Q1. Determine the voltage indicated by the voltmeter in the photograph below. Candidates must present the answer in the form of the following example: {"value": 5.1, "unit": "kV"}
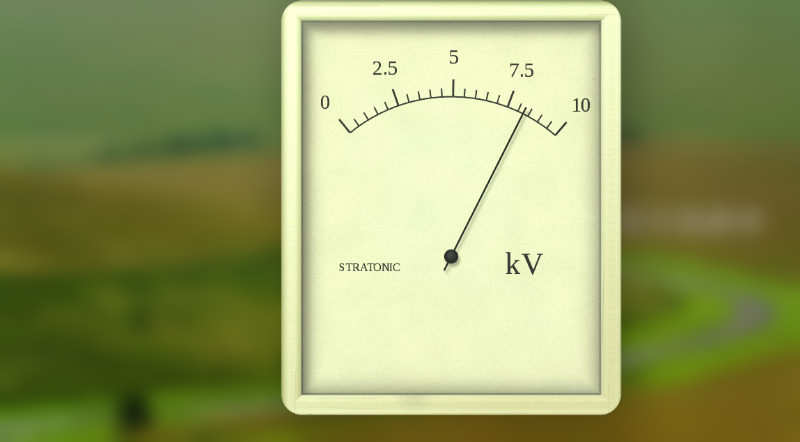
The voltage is {"value": 8.25, "unit": "kV"}
